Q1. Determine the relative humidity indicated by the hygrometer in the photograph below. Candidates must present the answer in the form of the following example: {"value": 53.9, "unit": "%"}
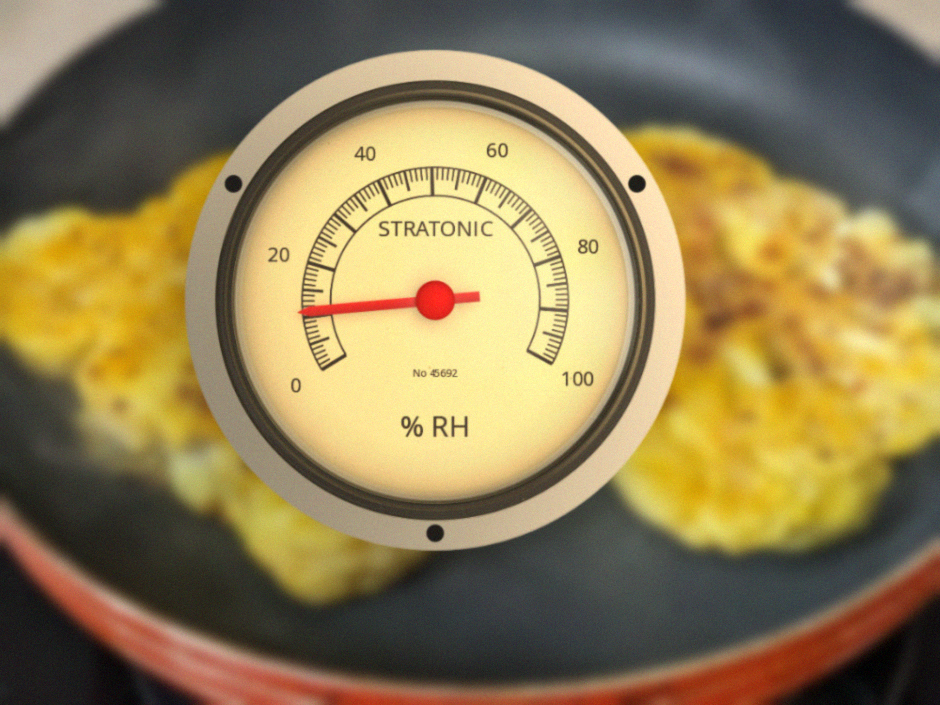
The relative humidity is {"value": 11, "unit": "%"}
